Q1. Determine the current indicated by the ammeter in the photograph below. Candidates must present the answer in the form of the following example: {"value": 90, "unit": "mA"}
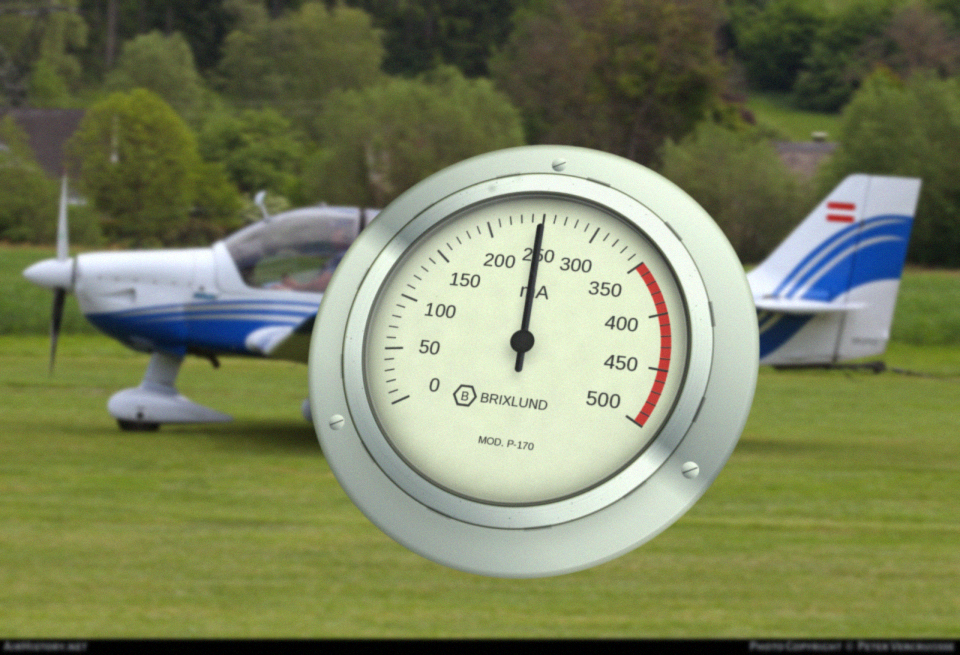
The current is {"value": 250, "unit": "mA"}
